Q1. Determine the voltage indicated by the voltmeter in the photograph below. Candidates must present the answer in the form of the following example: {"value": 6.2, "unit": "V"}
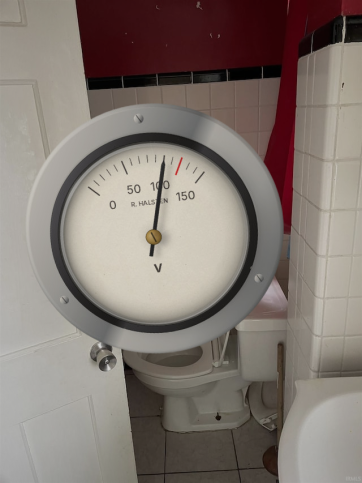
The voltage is {"value": 100, "unit": "V"}
